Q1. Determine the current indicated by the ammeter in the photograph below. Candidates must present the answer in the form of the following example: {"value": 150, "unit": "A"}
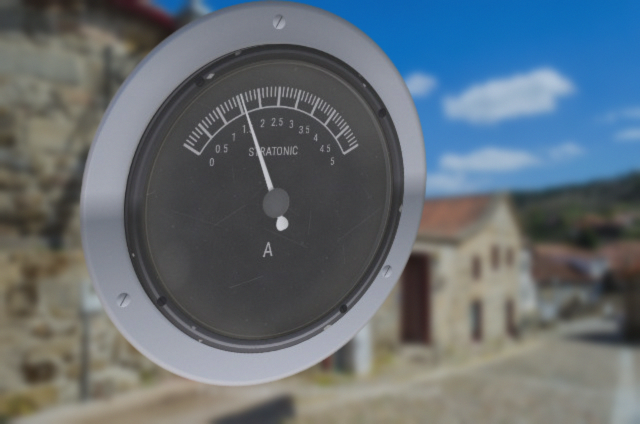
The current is {"value": 1.5, "unit": "A"}
